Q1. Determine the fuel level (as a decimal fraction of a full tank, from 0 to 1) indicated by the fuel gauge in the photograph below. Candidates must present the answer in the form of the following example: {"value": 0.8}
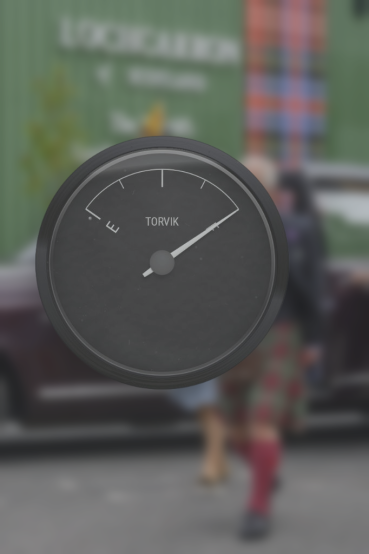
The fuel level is {"value": 1}
